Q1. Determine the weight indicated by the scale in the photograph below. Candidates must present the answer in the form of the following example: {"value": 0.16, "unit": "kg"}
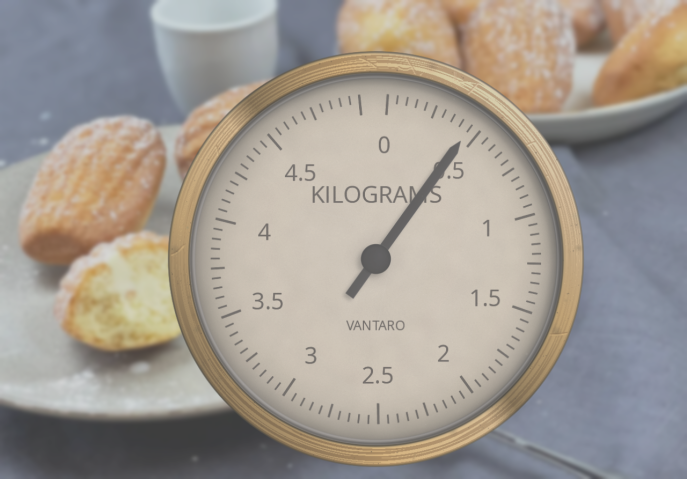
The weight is {"value": 0.45, "unit": "kg"}
